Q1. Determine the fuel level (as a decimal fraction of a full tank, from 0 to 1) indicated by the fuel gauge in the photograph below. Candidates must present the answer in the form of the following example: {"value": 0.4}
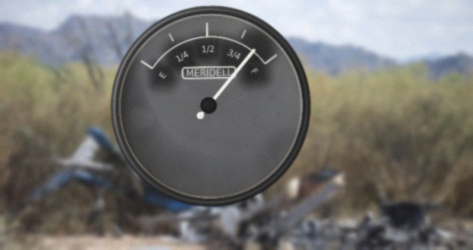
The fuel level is {"value": 0.875}
